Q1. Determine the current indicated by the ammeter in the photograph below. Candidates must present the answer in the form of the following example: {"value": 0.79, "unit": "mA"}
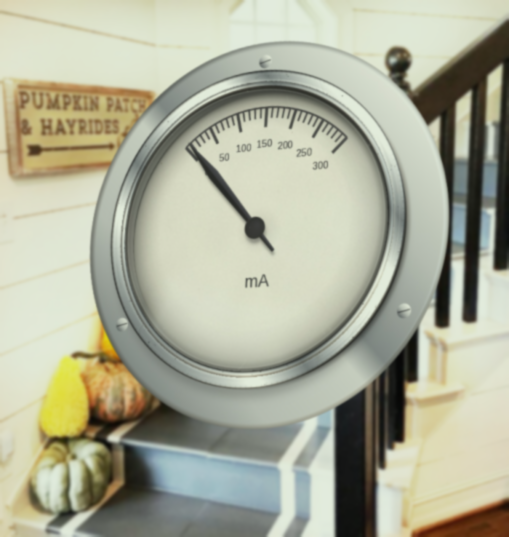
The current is {"value": 10, "unit": "mA"}
